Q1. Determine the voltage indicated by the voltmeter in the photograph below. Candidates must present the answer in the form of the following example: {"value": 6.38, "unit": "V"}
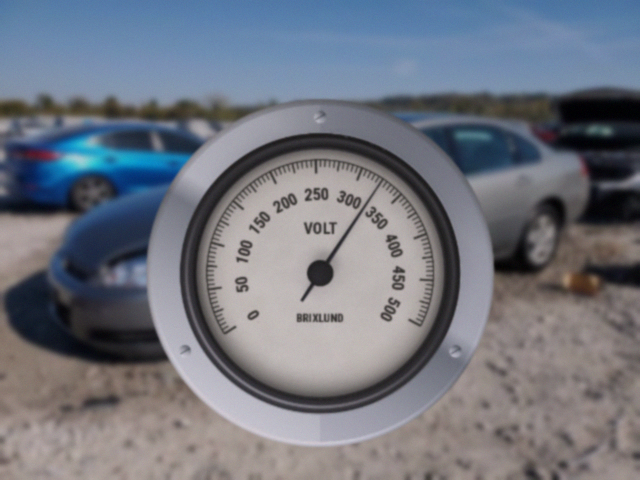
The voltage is {"value": 325, "unit": "V"}
